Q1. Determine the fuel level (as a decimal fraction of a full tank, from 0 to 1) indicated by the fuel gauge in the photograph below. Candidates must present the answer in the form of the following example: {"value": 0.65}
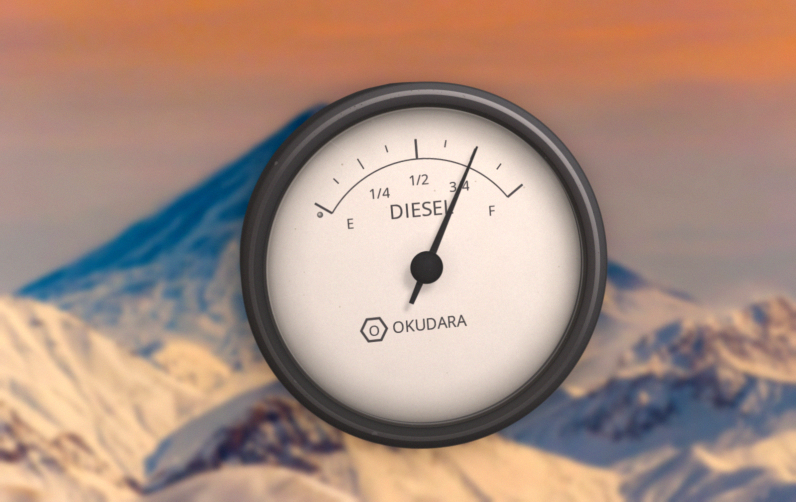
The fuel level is {"value": 0.75}
